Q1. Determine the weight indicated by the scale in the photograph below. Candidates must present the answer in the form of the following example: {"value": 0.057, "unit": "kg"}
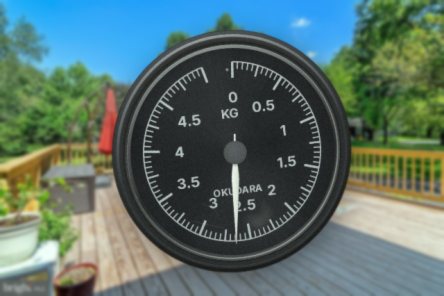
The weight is {"value": 2.65, "unit": "kg"}
